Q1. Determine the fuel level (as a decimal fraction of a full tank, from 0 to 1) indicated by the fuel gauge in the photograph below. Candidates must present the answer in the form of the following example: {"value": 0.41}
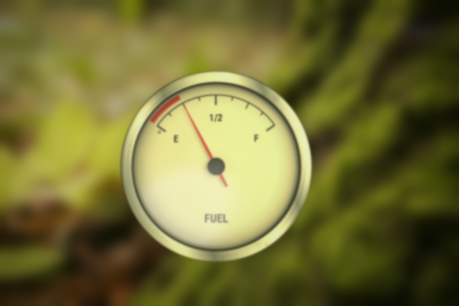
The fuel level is {"value": 0.25}
